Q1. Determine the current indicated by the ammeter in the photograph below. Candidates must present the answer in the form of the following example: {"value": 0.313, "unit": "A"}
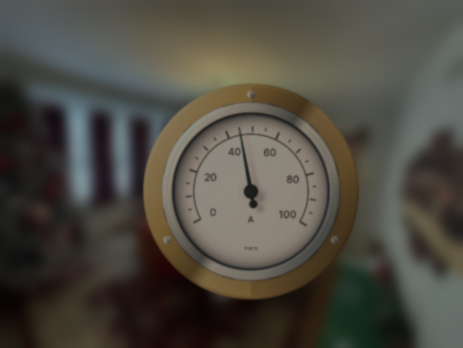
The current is {"value": 45, "unit": "A"}
